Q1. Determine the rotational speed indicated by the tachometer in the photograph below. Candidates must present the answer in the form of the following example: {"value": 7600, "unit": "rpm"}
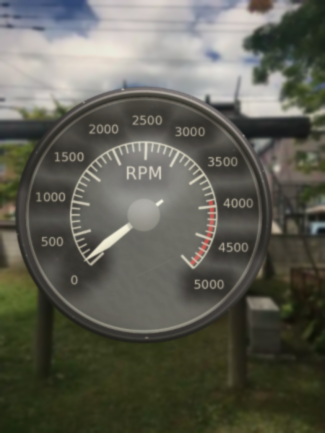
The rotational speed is {"value": 100, "unit": "rpm"}
